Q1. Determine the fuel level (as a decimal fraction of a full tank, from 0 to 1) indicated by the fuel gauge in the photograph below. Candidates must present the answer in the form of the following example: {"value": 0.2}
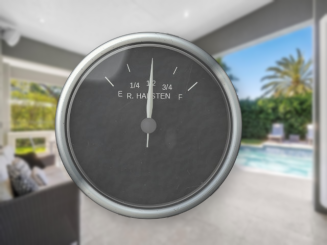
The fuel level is {"value": 0.5}
